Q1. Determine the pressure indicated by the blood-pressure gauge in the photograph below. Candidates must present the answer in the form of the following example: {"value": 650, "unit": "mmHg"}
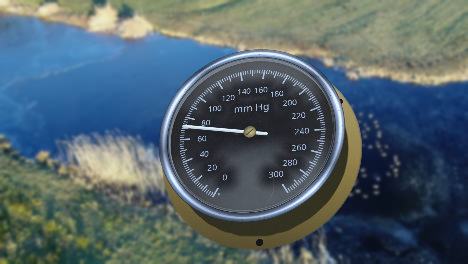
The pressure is {"value": 70, "unit": "mmHg"}
